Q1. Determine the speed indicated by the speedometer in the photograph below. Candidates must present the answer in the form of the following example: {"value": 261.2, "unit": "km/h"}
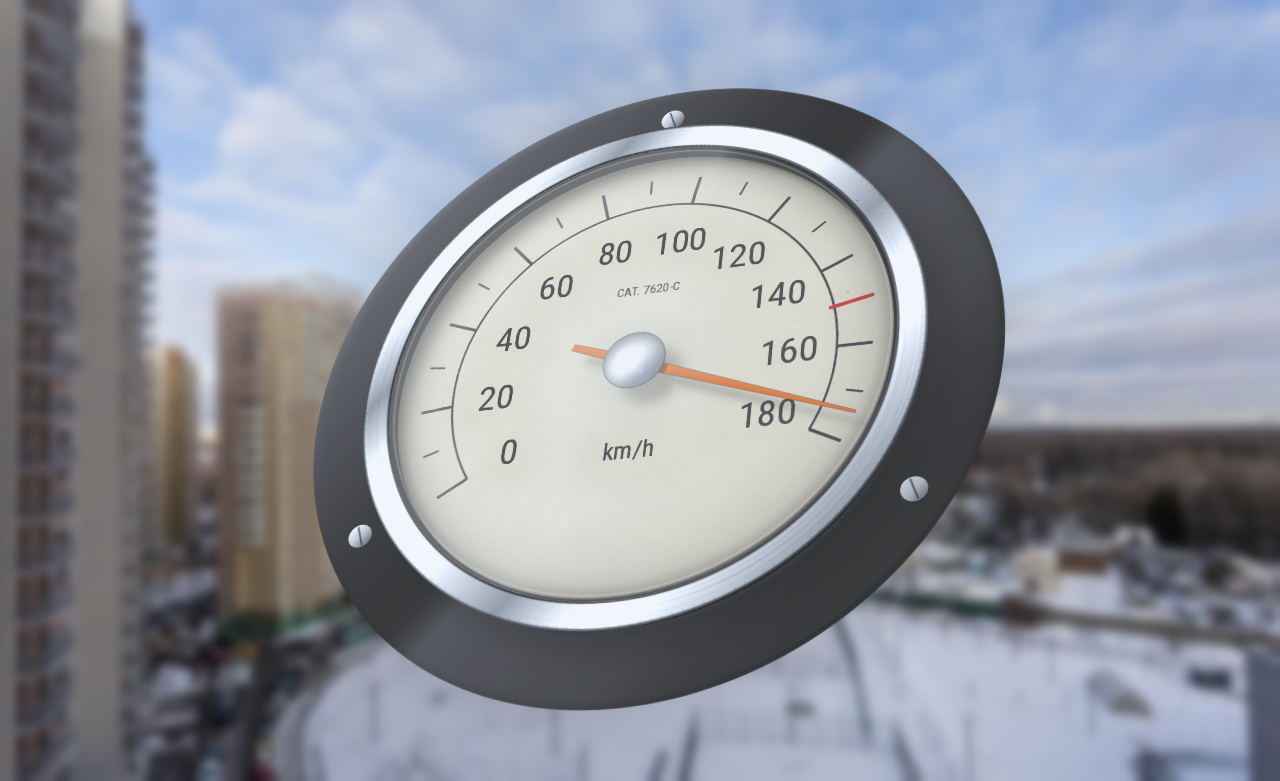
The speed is {"value": 175, "unit": "km/h"}
